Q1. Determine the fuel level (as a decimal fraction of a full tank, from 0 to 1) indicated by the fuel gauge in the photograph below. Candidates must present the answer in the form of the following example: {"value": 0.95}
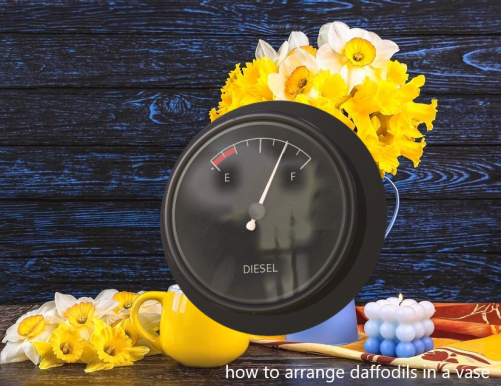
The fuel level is {"value": 0.75}
